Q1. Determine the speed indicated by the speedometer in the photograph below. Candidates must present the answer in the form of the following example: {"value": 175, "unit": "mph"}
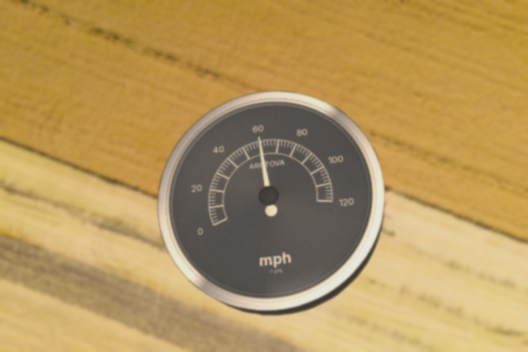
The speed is {"value": 60, "unit": "mph"}
